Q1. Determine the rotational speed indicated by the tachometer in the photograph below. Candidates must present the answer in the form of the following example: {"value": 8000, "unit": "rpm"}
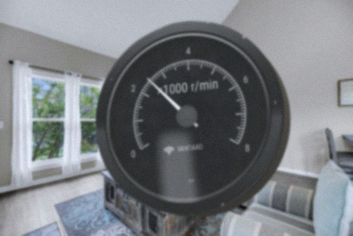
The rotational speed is {"value": 2500, "unit": "rpm"}
